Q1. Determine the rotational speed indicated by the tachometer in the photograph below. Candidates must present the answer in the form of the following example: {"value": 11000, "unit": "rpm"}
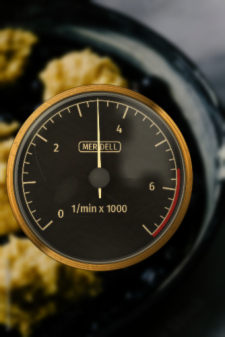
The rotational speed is {"value": 3400, "unit": "rpm"}
